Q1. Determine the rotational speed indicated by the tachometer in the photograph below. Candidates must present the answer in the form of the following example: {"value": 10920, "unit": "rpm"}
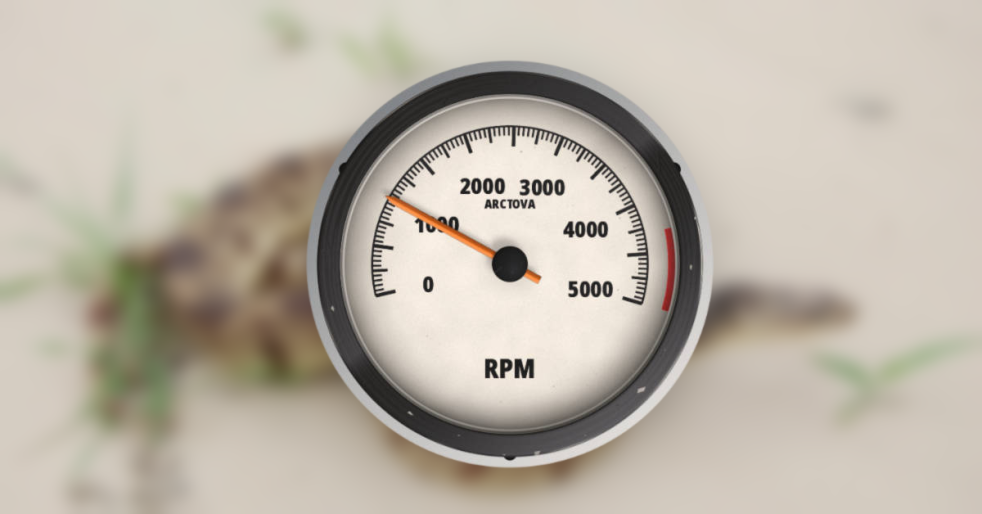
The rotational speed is {"value": 1000, "unit": "rpm"}
